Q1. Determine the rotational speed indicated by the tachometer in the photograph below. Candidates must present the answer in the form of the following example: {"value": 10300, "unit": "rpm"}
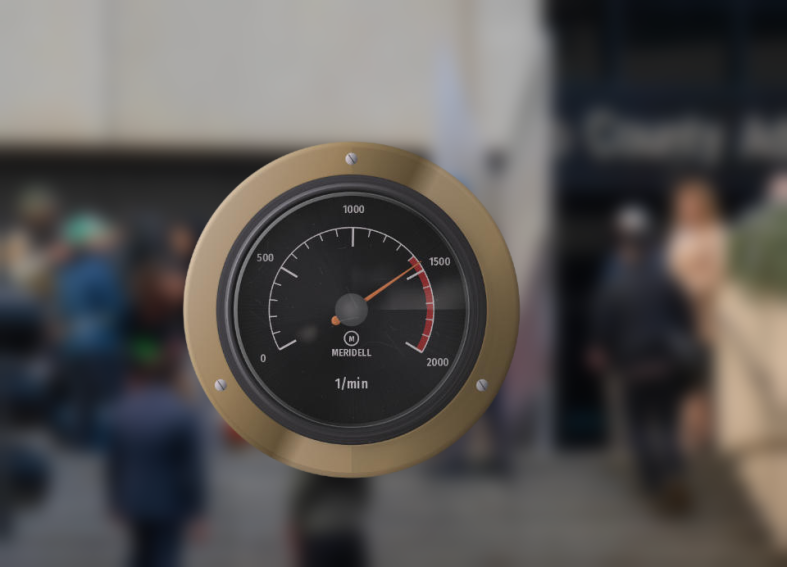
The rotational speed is {"value": 1450, "unit": "rpm"}
